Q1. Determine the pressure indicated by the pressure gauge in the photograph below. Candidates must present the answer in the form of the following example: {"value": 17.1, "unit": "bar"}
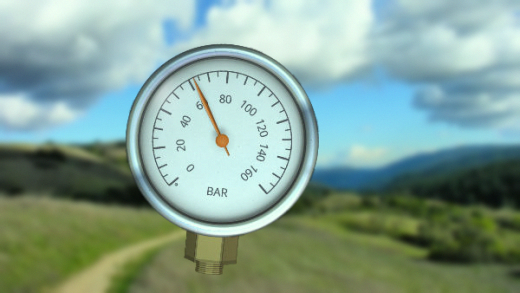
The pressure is {"value": 62.5, "unit": "bar"}
